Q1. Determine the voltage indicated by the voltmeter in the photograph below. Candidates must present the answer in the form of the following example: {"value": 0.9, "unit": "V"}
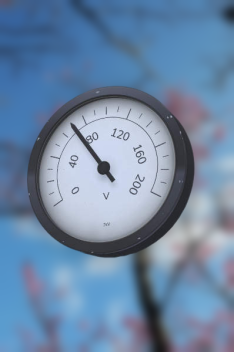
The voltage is {"value": 70, "unit": "V"}
